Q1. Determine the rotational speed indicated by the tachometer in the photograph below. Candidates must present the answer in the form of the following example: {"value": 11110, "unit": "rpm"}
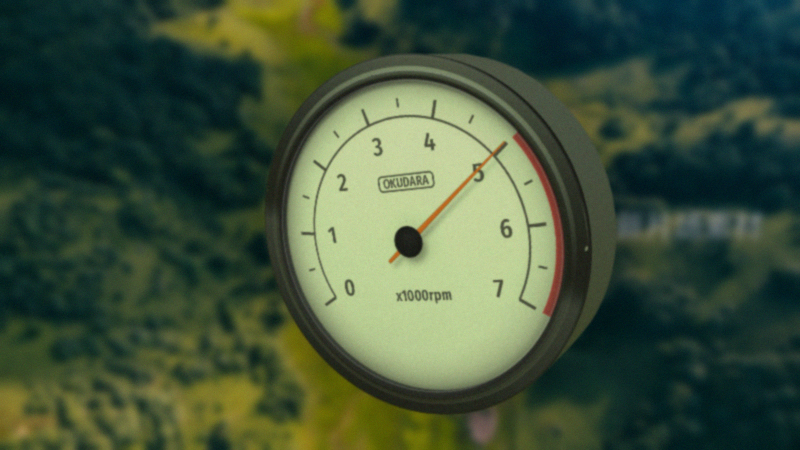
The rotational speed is {"value": 5000, "unit": "rpm"}
